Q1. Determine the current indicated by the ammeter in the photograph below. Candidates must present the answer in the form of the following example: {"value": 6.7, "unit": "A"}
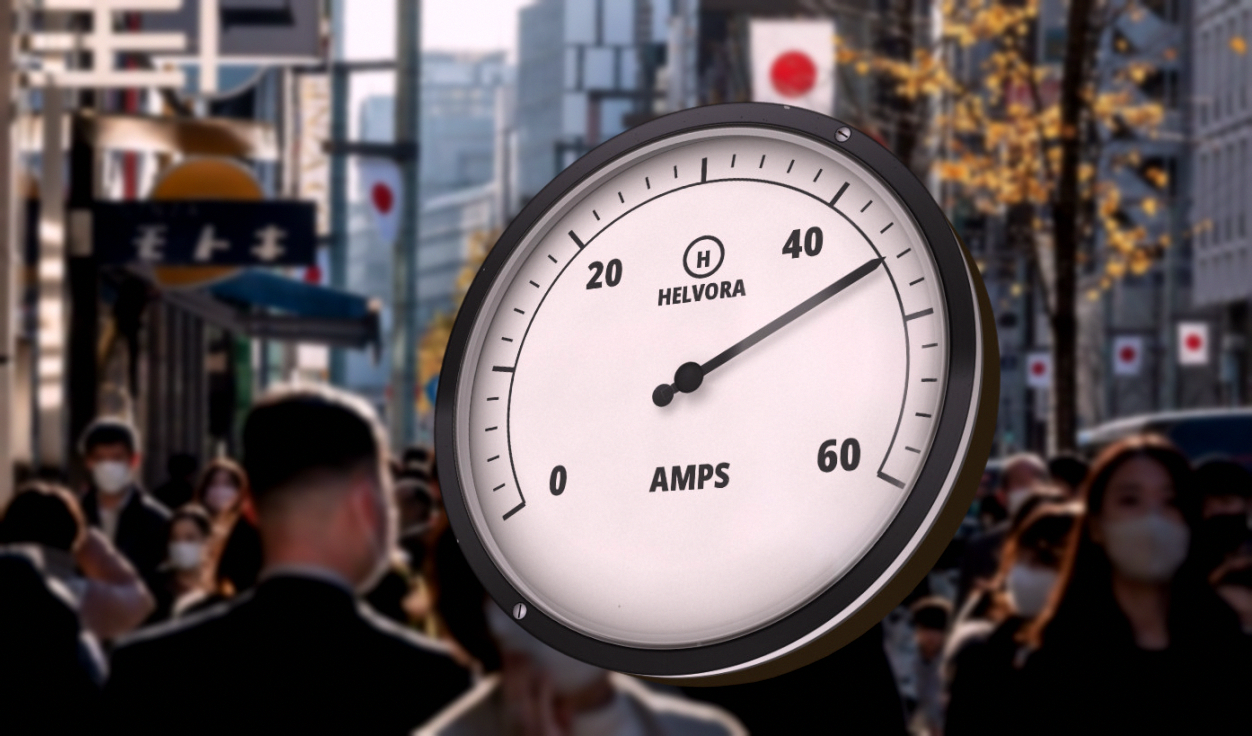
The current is {"value": 46, "unit": "A"}
